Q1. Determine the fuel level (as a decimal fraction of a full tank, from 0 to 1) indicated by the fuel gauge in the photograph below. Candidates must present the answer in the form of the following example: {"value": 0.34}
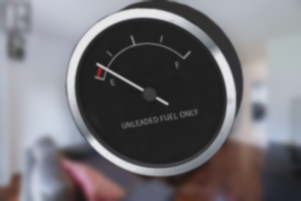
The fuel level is {"value": 0.125}
